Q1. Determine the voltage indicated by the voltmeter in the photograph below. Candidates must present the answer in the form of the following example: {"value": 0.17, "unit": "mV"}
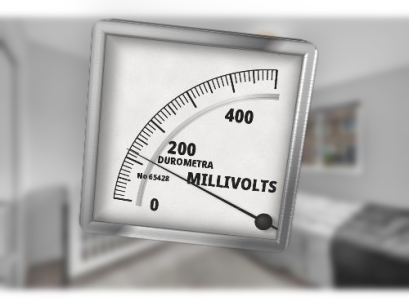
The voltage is {"value": 120, "unit": "mV"}
